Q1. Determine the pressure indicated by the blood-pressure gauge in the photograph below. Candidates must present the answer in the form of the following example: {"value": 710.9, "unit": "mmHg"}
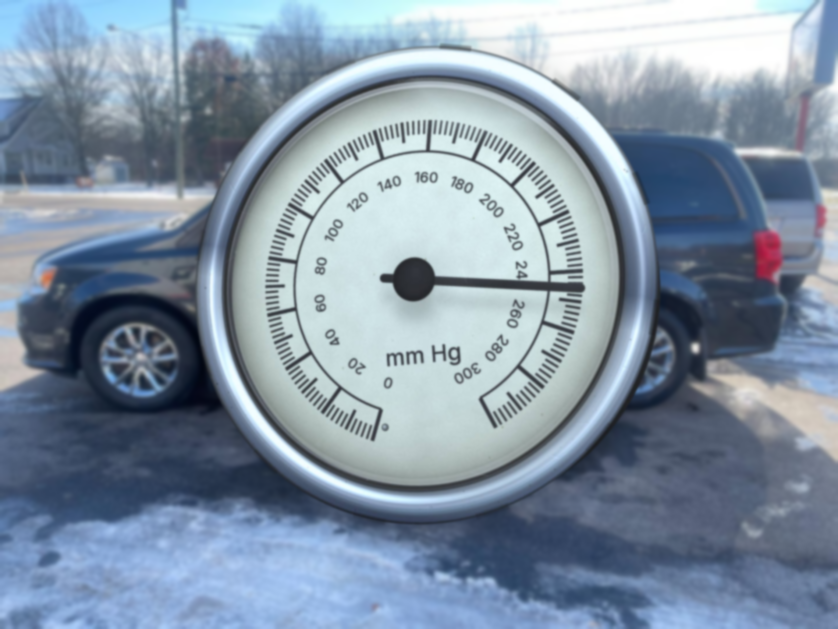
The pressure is {"value": 246, "unit": "mmHg"}
